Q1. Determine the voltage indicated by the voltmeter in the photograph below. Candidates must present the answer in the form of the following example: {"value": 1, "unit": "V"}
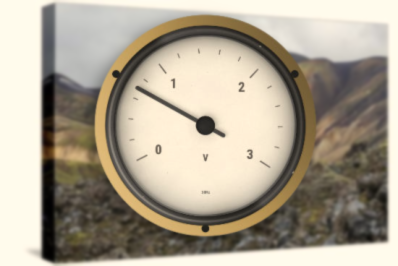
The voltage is {"value": 0.7, "unit": "V"}
